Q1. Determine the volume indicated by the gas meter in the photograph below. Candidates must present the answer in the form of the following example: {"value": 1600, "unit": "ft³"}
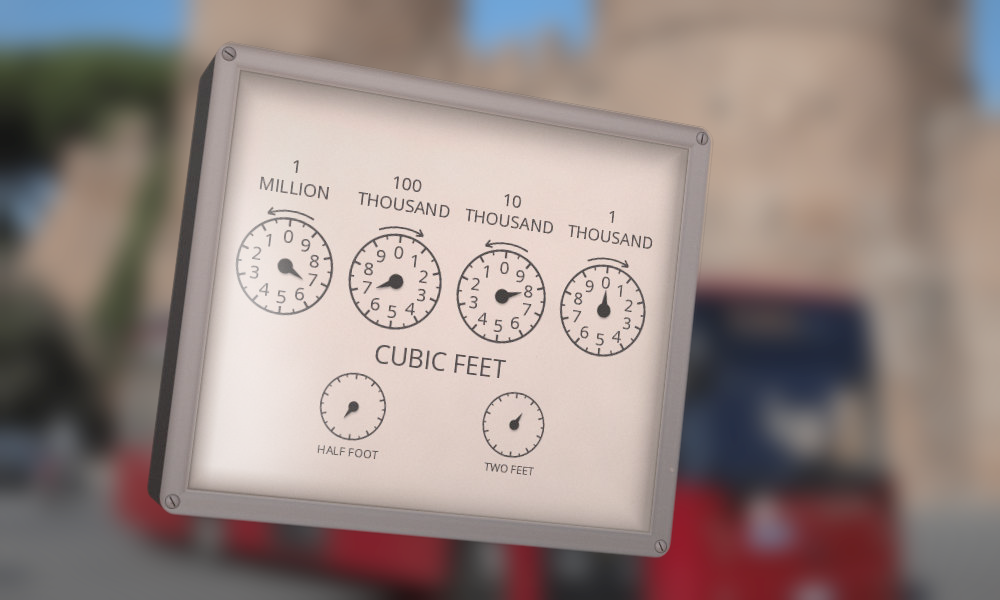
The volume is {"value": 668000, "unit": "ft³"}
